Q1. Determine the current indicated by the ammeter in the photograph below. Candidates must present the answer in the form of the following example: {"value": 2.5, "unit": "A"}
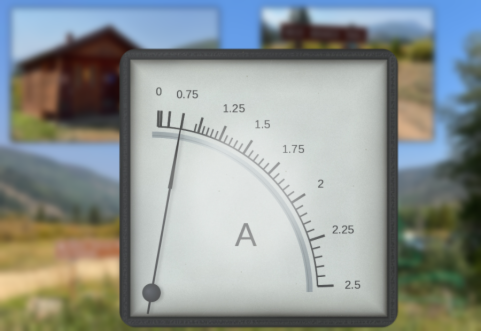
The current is {"value": 0.75, "unit": "A"}
